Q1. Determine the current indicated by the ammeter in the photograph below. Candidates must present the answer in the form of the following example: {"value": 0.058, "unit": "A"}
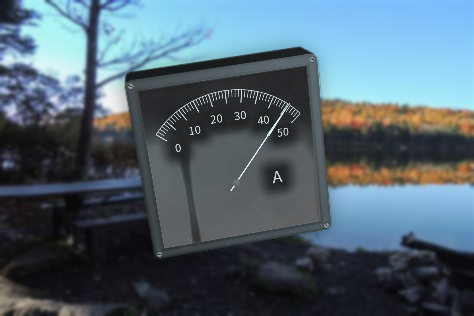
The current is {"value": 45, "unit": "A"}
